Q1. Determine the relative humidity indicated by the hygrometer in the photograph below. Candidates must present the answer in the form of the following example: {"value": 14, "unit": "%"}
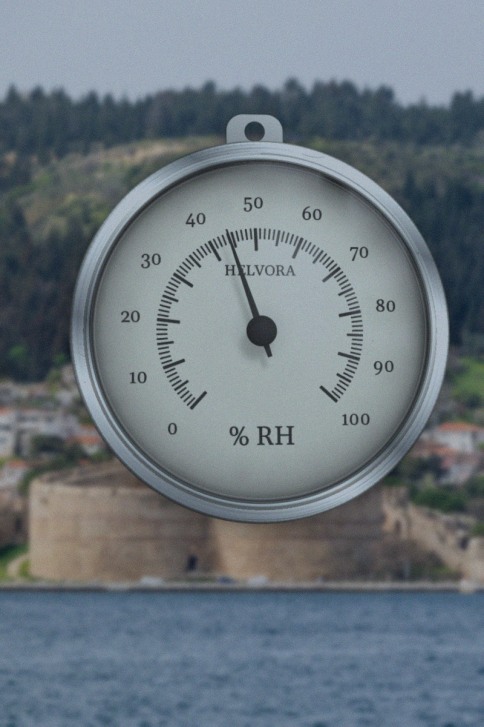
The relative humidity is {"value": 44, "unit": "%"}
